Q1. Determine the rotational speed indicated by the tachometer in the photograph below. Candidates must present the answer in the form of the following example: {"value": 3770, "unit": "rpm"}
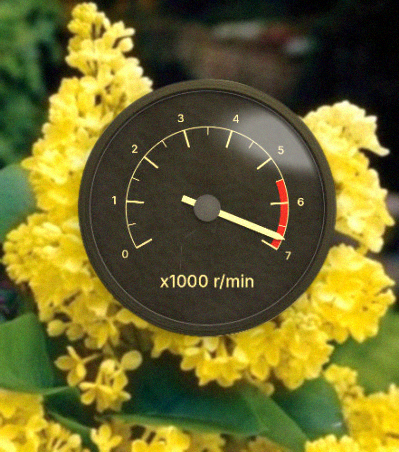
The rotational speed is {"value": 6750, "unit": "rpm"}
